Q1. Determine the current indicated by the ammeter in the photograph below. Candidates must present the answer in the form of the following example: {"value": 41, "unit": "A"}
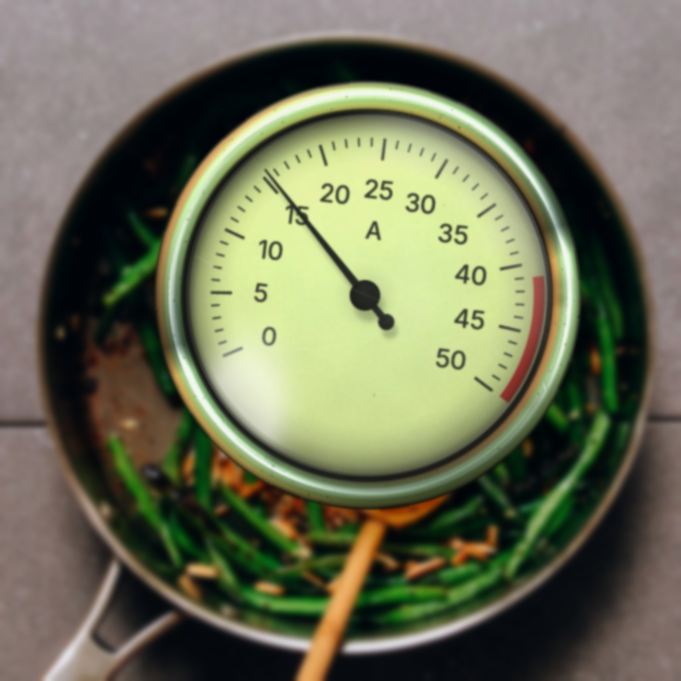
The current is {"value": 15.5, "unit": "A"}
